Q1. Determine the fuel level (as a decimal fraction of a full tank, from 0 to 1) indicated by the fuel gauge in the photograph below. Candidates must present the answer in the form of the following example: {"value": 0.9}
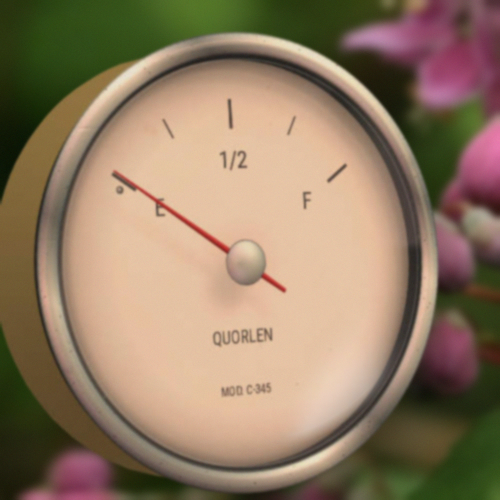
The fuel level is {"value": 0}
